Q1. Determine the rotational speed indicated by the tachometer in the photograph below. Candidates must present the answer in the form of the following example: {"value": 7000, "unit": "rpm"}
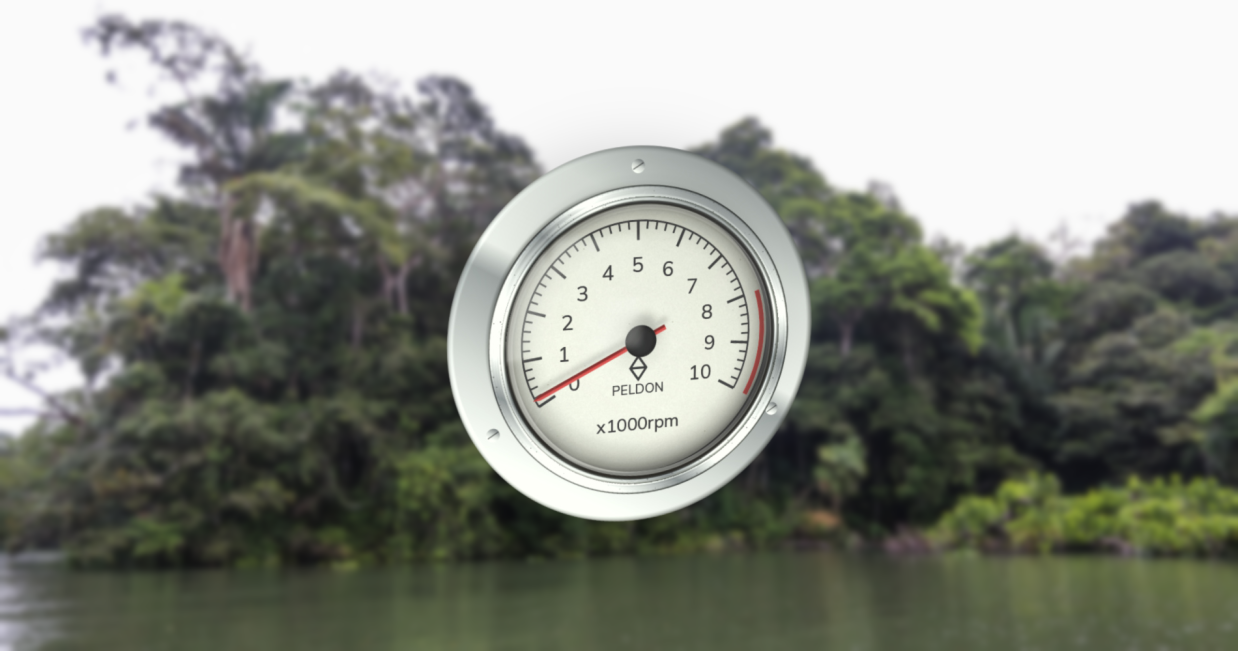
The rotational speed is {"value": 200, "unit": "rpm"}
